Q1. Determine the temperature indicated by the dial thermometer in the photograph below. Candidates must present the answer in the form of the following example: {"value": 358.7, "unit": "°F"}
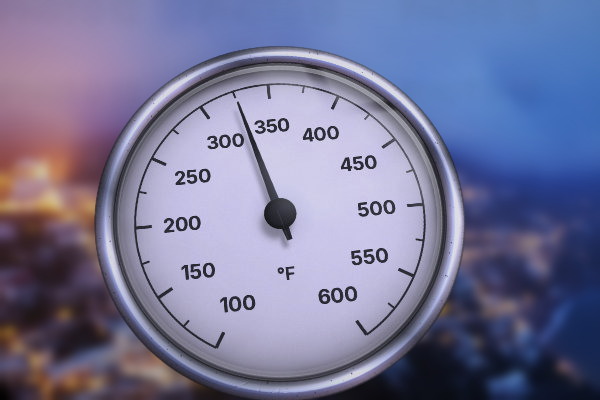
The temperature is {"value": 325, "unit": "°F"}
